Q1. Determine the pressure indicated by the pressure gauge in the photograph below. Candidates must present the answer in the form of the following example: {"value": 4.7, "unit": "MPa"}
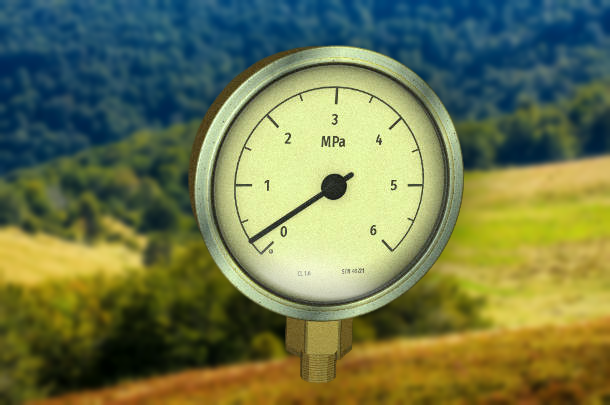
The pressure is {"value": 0.25, "unit": "MPa"}
